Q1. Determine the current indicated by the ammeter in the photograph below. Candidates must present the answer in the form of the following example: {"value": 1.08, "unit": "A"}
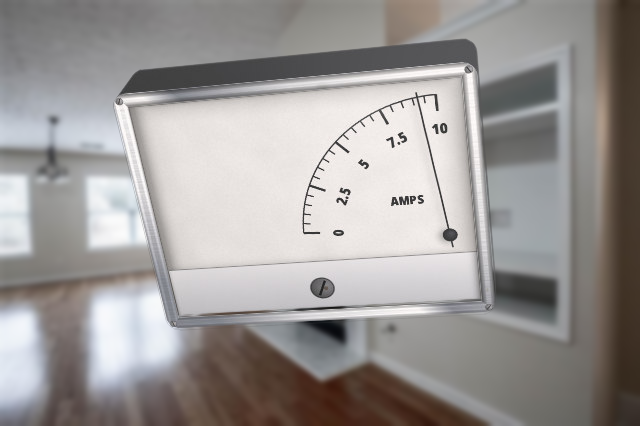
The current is {"value": 9.25, "unit": "A"}
